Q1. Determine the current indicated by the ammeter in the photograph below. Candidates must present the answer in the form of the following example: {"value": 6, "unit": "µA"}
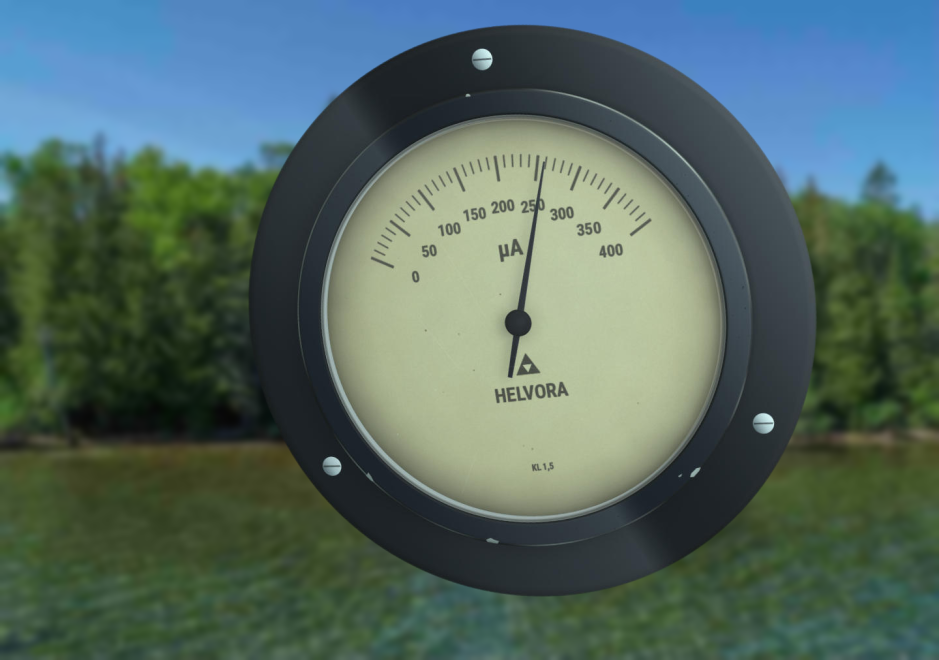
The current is {"value": 260, "unit": "µA"}
